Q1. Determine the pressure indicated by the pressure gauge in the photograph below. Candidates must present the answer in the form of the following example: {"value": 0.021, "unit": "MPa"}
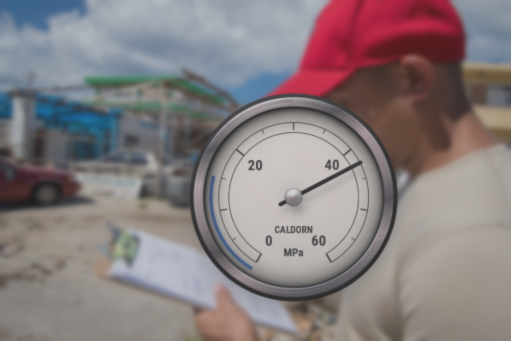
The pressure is {"value": 42.5, "unit": "MPa"}
